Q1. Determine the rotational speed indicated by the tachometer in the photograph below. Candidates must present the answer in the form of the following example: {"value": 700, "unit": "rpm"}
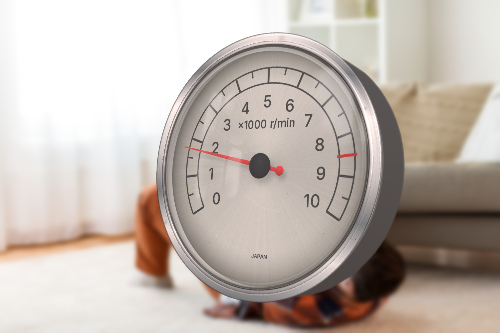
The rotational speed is {"value": 1750, "unit": "rpm"}
